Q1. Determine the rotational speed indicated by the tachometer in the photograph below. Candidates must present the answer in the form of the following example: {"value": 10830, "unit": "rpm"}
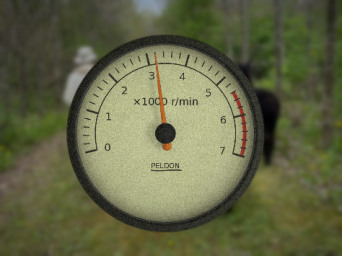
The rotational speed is {"value": 3200, "unit": "rpm"}
